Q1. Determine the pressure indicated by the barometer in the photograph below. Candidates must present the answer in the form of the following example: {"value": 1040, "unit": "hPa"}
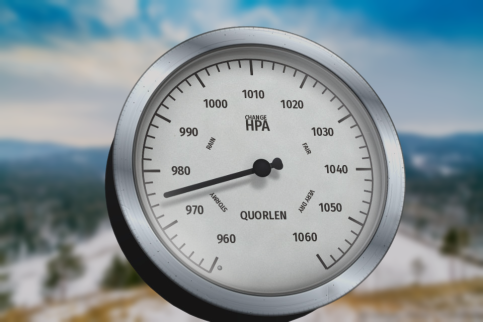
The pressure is {"value": 975, "unit": "hPa"}
